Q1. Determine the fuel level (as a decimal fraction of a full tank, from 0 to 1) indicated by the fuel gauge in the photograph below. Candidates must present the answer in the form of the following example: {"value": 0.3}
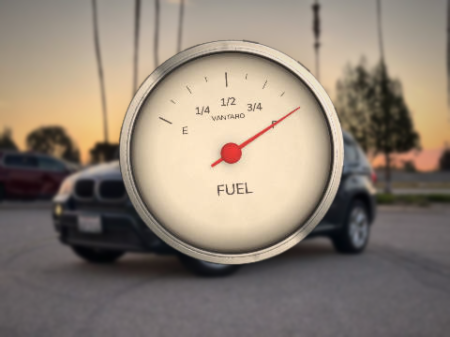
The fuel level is {"value": 1}
